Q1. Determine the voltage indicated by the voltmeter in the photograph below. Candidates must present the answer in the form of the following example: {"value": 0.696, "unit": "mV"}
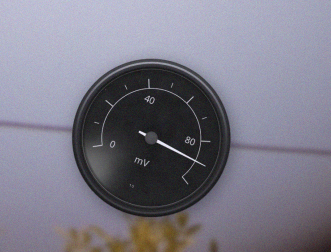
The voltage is {"value": 90, "unit": "mV"}
